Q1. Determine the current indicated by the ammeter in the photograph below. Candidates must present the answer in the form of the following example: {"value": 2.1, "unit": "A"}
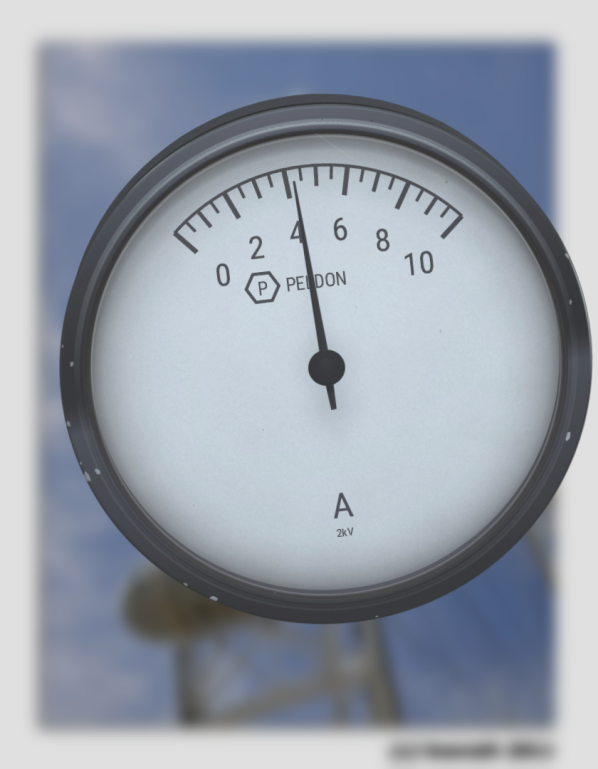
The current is {"value": 4.25, "unit": "A"}
